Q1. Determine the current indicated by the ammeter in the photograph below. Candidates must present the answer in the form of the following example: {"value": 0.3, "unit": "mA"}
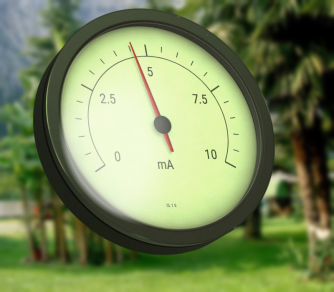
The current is {"value": 4.5, "unit": "mA"}
